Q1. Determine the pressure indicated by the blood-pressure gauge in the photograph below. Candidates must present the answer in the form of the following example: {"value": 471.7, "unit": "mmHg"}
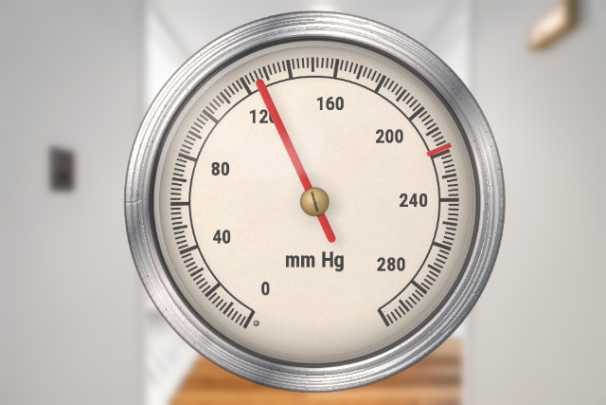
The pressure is {"value": 126, "unit": "mmHg"}
